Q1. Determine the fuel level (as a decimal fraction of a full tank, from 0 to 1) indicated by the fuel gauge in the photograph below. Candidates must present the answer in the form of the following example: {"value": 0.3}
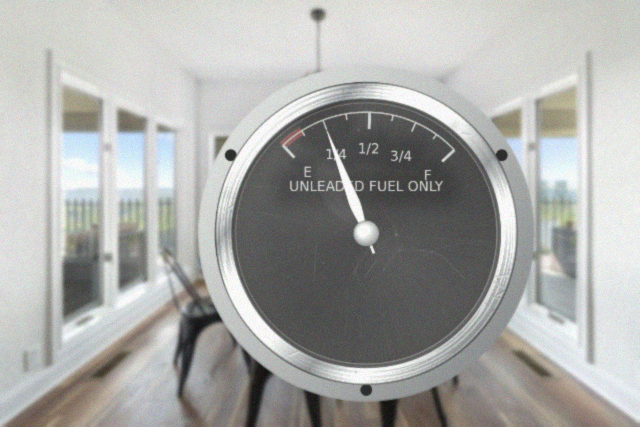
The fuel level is {"value": 0.25}
